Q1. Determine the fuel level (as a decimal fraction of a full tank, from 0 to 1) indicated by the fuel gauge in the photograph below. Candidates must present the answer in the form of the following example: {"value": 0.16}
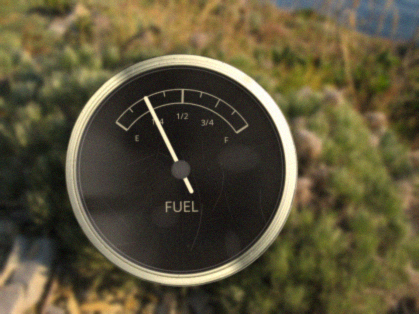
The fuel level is {"value": 0.25}
